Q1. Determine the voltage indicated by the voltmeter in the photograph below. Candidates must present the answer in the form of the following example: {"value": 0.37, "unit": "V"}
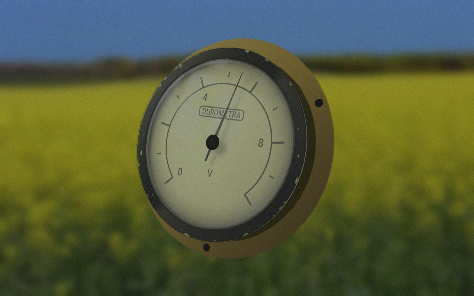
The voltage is {"value": 5.5, "unit": "V"}
